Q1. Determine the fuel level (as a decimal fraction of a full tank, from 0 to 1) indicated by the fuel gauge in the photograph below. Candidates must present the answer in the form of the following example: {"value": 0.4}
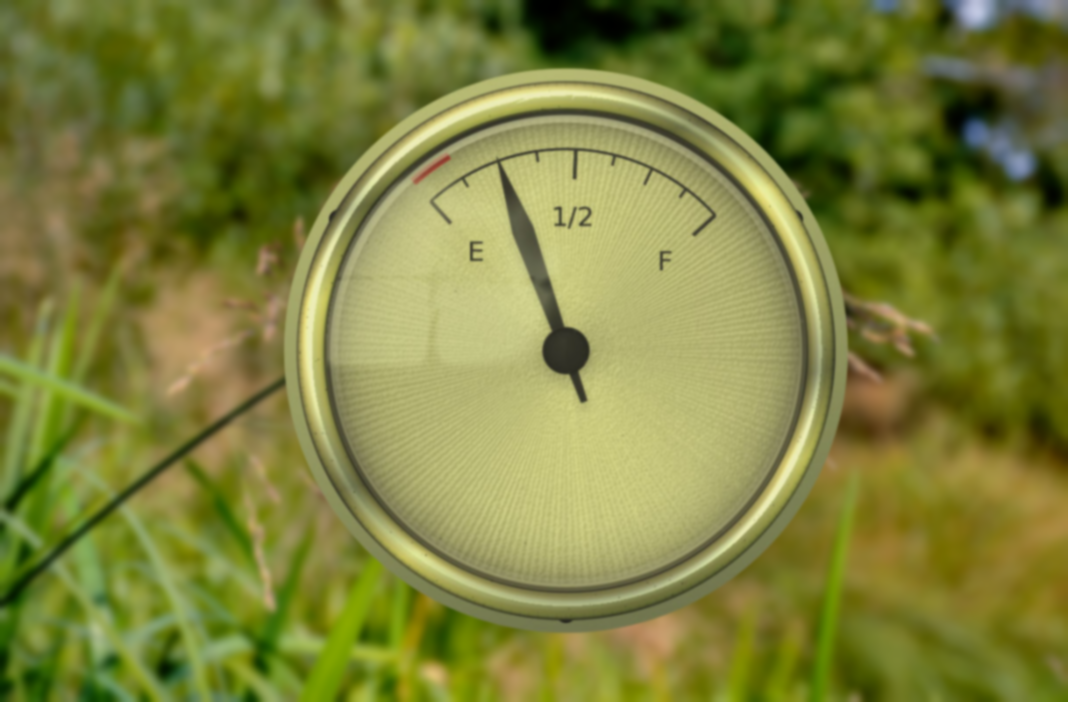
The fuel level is {"value": 0.25}
